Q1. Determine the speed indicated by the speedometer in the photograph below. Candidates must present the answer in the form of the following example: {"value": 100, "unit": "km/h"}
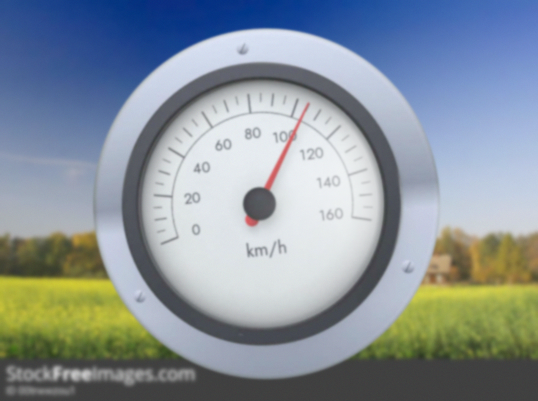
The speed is {"value": 105, "unit": "km/h"}
